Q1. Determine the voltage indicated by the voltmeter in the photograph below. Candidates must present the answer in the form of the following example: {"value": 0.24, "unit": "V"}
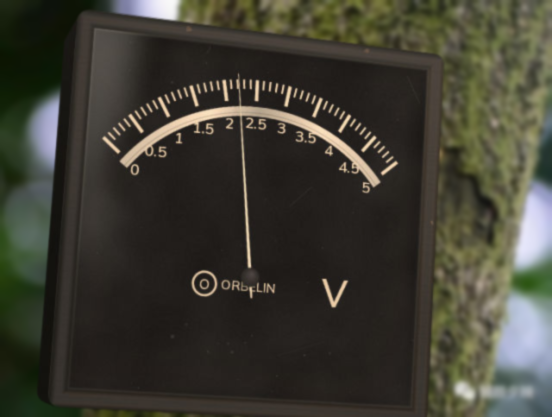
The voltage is {"value": 2.2, "unit": "V"}
